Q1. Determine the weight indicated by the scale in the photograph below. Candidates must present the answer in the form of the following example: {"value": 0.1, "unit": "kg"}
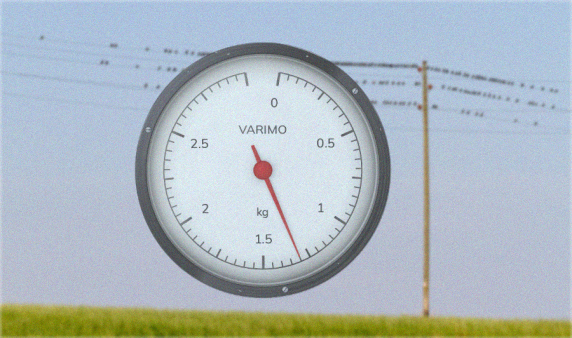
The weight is {"value": 1.3, "unit": "kg"}
